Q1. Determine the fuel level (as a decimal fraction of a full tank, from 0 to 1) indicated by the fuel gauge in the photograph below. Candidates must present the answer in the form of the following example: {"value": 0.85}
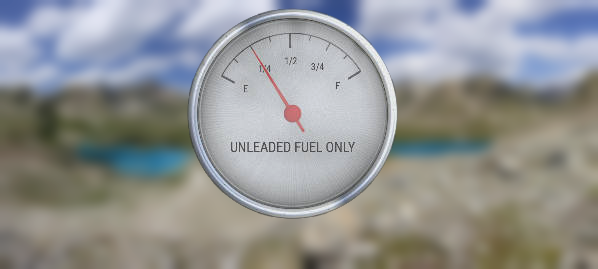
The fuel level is {"value": 0.25}
